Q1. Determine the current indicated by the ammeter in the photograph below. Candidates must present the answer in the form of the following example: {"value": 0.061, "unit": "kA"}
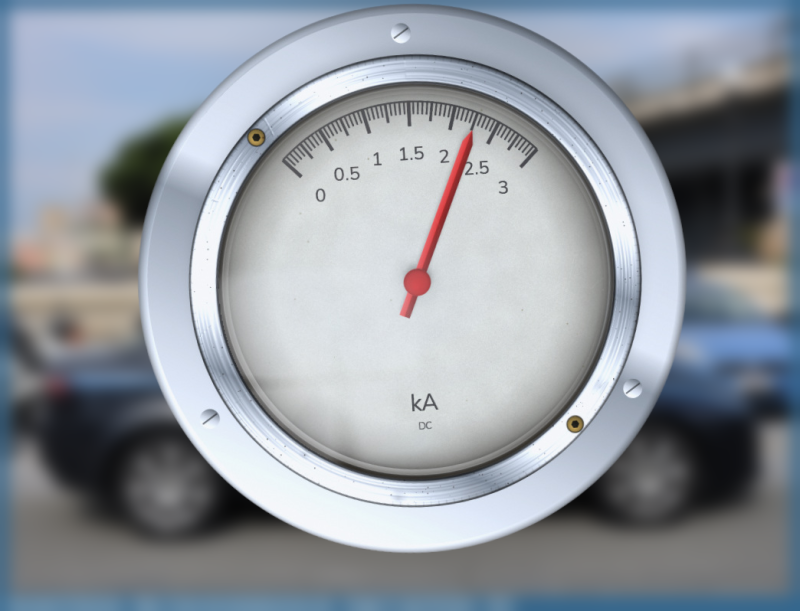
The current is {"value": 2.25, "unit": "kA"}
